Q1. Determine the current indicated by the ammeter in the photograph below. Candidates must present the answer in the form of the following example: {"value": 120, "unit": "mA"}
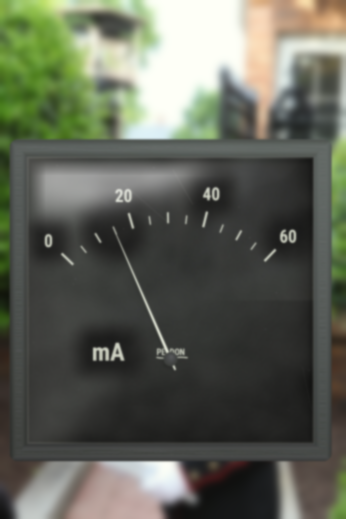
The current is {"value": 15, "unit": "mA"}
